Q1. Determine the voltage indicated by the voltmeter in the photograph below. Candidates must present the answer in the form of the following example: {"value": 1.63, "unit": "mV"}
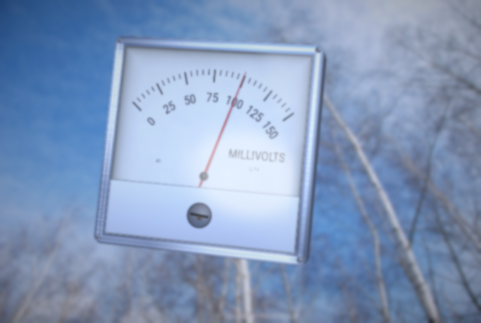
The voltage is {"value": 100, "unit": "mV"}
